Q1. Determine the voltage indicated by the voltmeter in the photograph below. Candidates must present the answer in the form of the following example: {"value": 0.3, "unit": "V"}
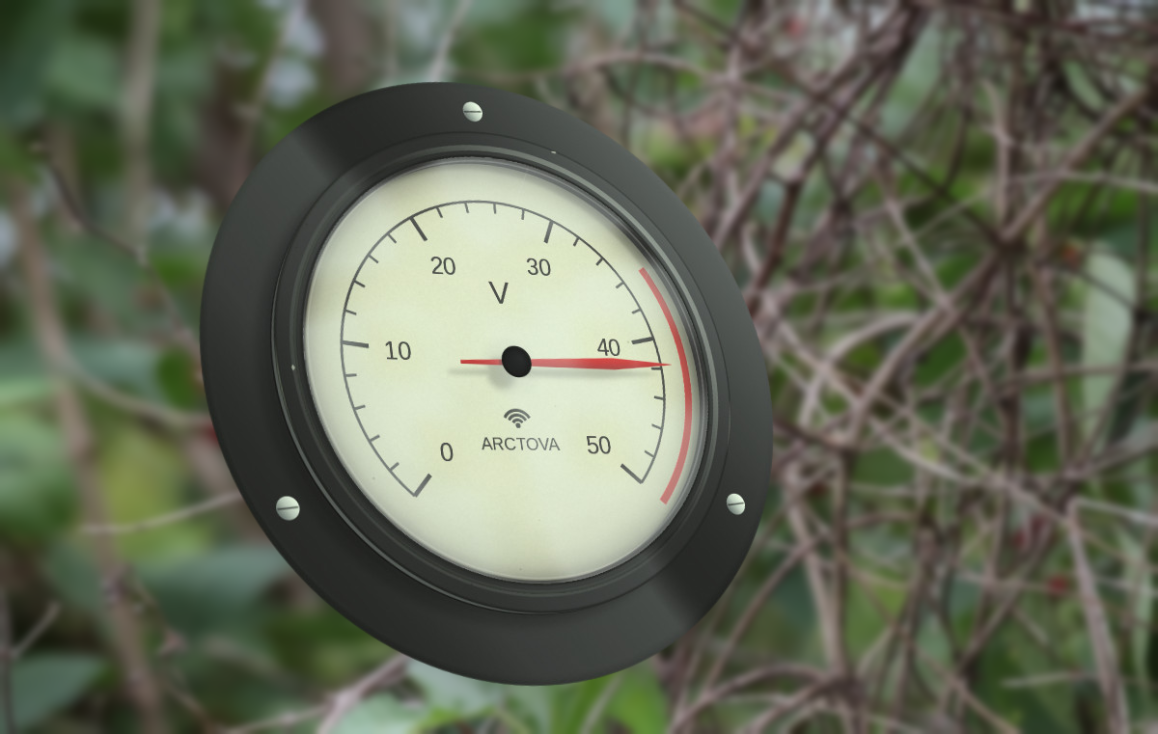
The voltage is {"value": 42, "unit": "V"}
